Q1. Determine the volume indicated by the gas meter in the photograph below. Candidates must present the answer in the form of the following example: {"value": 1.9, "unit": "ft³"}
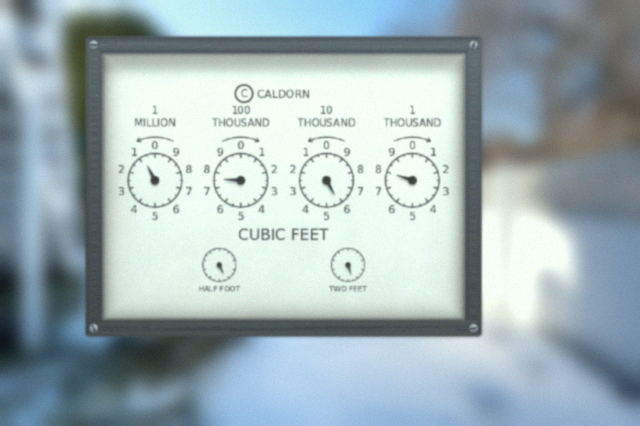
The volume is {"value": 75800, "unit": "ft³"}
